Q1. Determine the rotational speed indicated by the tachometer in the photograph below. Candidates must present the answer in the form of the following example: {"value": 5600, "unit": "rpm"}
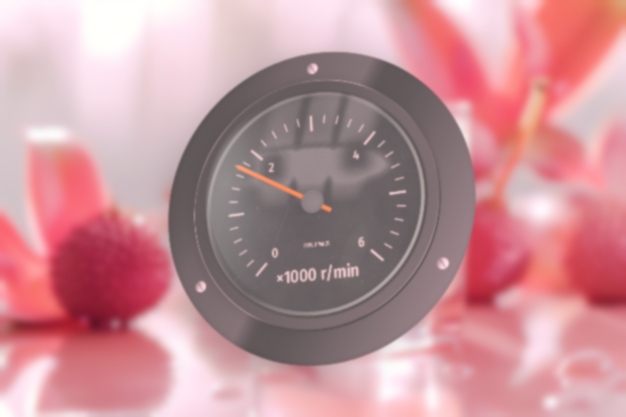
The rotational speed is {"value": 1700, "unit": "rpm"}
